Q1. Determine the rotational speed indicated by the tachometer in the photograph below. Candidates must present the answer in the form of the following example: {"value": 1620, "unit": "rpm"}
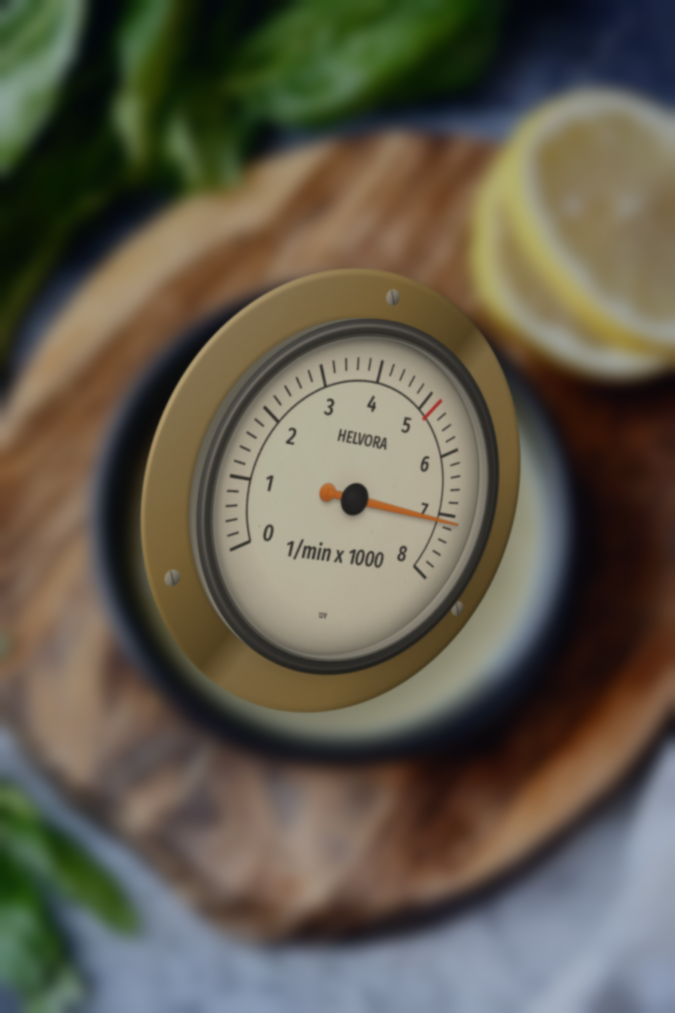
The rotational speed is {"value": 7100, "unit": "rpm"}
